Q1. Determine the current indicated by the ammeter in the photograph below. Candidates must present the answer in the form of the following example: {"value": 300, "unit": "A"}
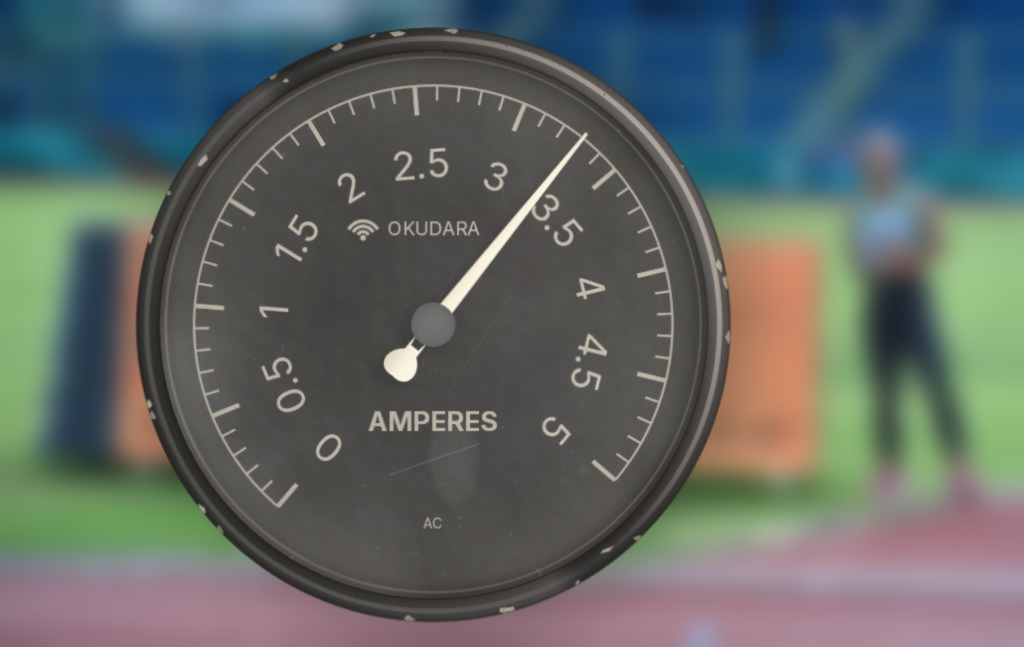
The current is {"value": 3.3, "unit": "A"}
